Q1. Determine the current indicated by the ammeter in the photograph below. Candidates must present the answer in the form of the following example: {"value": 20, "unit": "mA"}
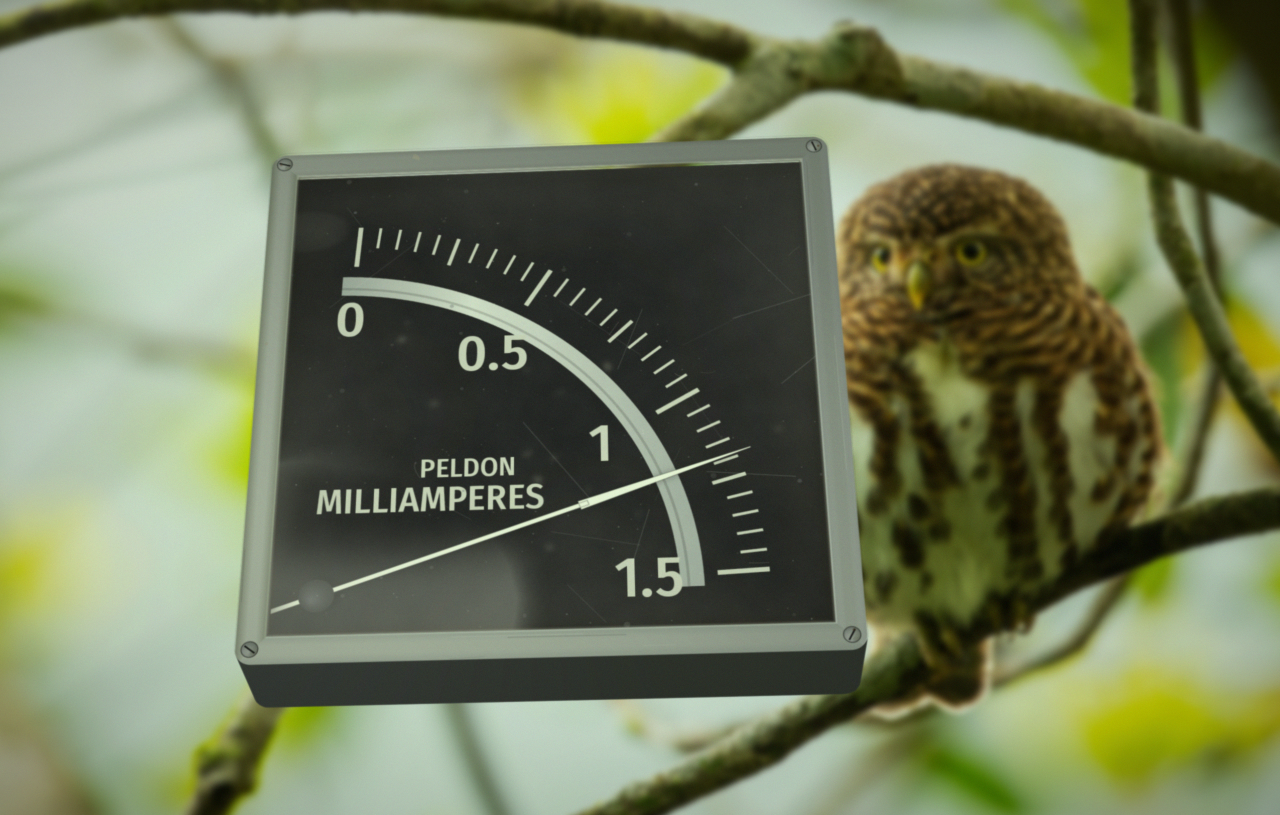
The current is {"value": 1.2, "unit": "mA"}
